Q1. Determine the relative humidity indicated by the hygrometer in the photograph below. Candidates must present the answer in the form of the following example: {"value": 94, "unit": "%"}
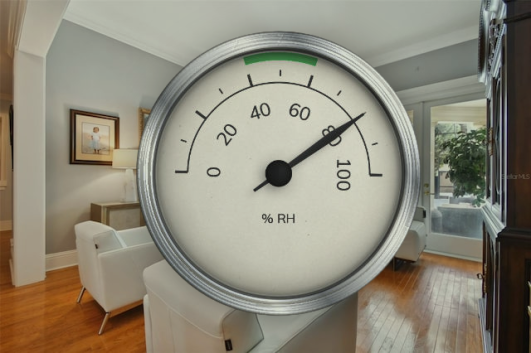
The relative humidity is {"value": 80, "unit": "%"}
